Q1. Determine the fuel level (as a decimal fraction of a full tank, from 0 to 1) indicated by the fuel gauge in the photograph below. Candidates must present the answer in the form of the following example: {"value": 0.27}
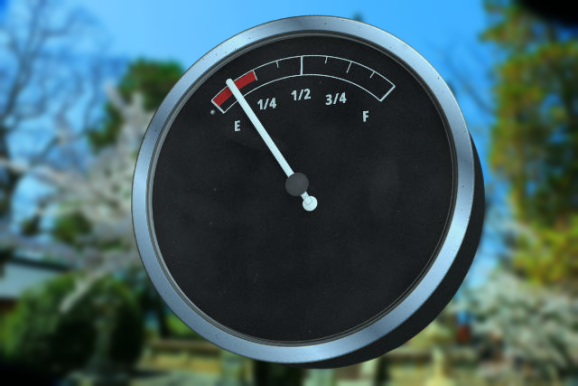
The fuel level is {"value": 0.125}
